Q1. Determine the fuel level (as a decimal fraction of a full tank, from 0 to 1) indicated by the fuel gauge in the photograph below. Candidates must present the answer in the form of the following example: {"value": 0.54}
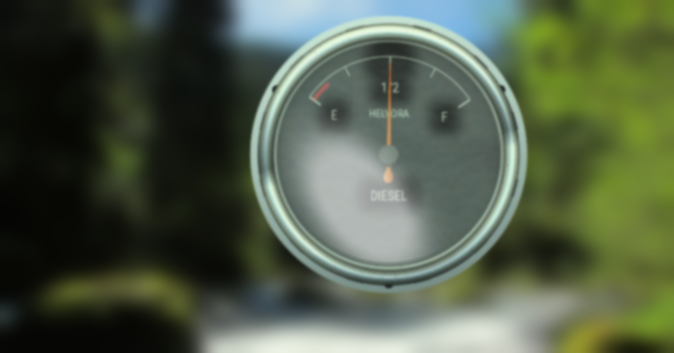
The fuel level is {"value": 0.5}
